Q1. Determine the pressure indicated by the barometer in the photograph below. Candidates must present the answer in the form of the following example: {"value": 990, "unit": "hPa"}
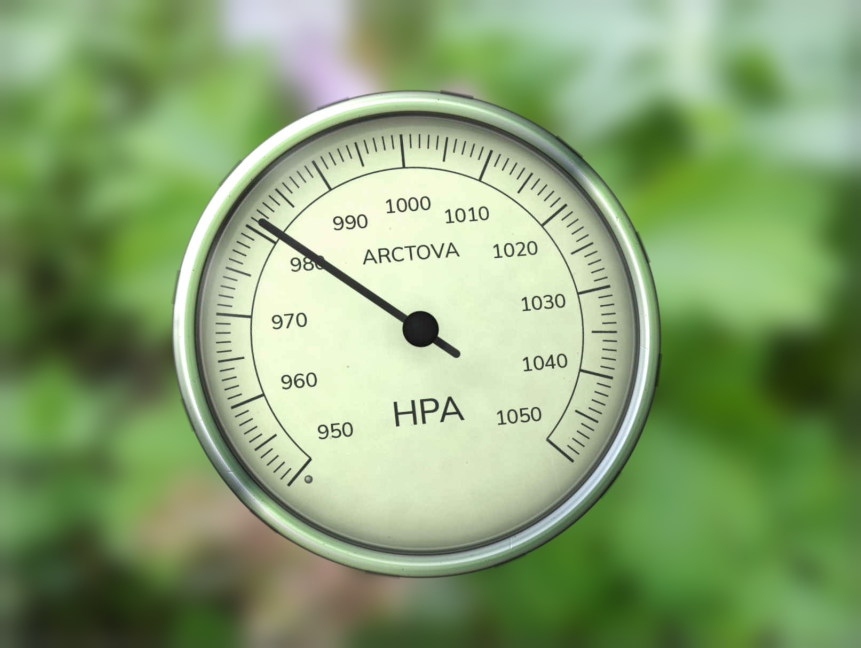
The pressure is {"value": 981, "unit": "hPa"}
